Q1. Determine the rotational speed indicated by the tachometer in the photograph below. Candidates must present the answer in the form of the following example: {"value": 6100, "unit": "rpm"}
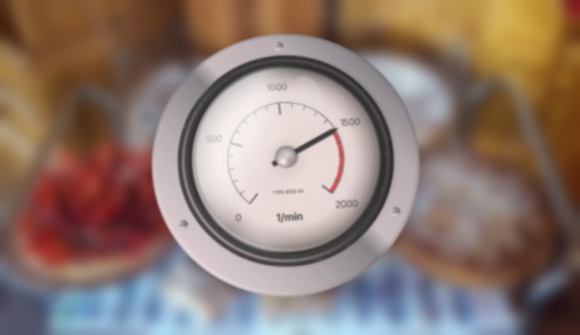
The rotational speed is {"value": 1500, "unit": "rpm"}
